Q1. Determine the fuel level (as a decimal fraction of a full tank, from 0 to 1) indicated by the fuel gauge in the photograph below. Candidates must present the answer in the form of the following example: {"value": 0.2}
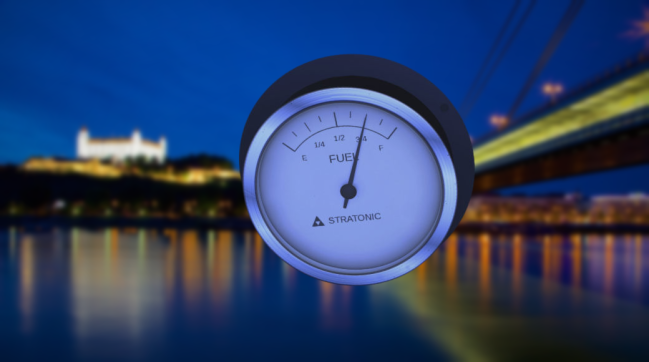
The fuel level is {"value": 0.75}
